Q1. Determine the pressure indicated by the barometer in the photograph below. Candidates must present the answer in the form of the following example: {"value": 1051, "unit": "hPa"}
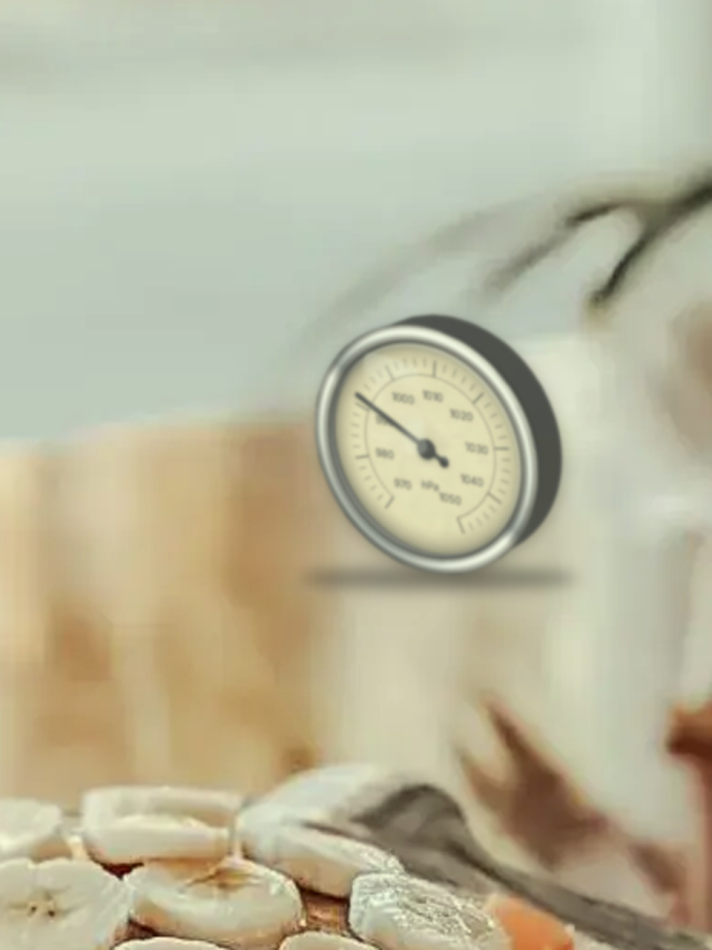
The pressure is {"value": 992, "unit": "hPa"}
